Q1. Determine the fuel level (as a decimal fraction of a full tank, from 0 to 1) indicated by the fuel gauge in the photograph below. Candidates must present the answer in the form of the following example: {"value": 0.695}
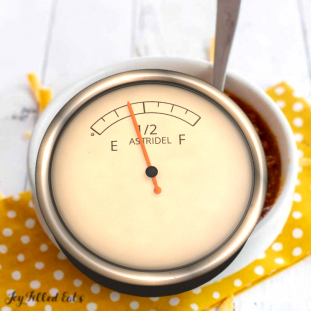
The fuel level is {"value": 0.375}
